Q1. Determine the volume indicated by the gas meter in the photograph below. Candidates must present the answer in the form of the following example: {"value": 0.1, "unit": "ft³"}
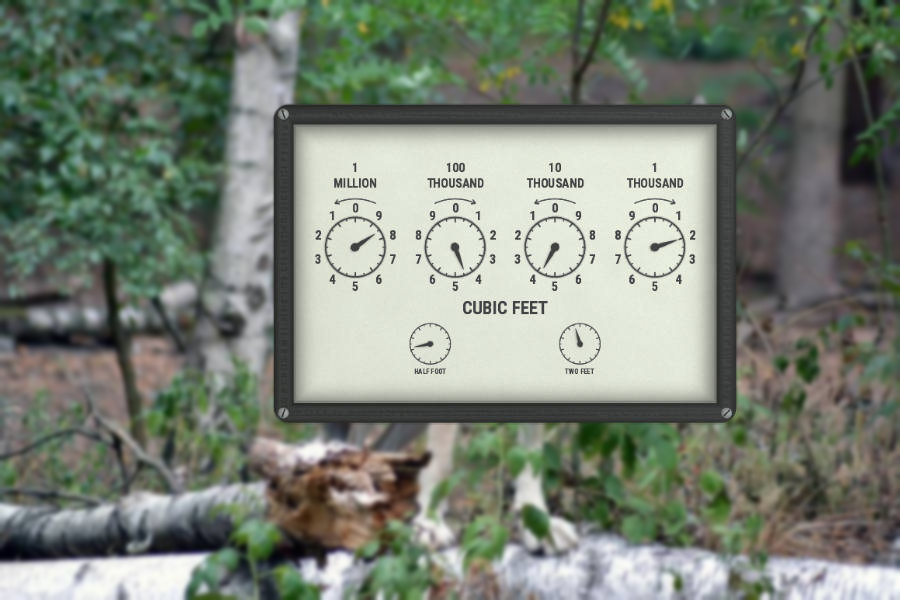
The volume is {"value": 844200, "unit": "ft³"}
